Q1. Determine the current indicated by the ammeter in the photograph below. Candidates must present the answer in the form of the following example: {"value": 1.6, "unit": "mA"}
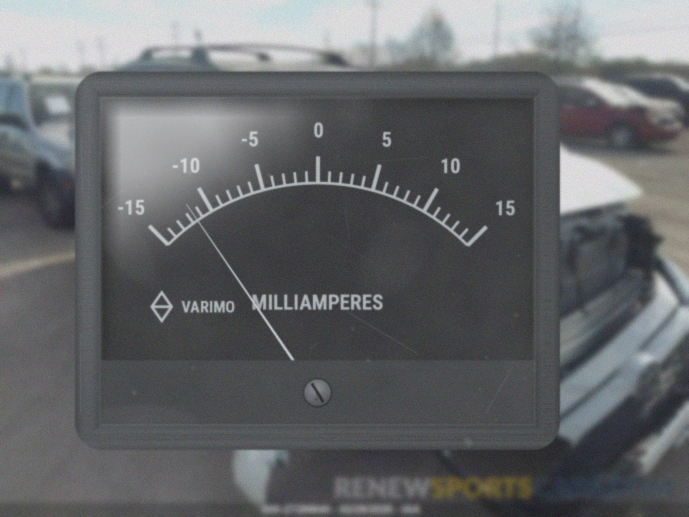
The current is {"value": -11.5, "unit": "mA"}
